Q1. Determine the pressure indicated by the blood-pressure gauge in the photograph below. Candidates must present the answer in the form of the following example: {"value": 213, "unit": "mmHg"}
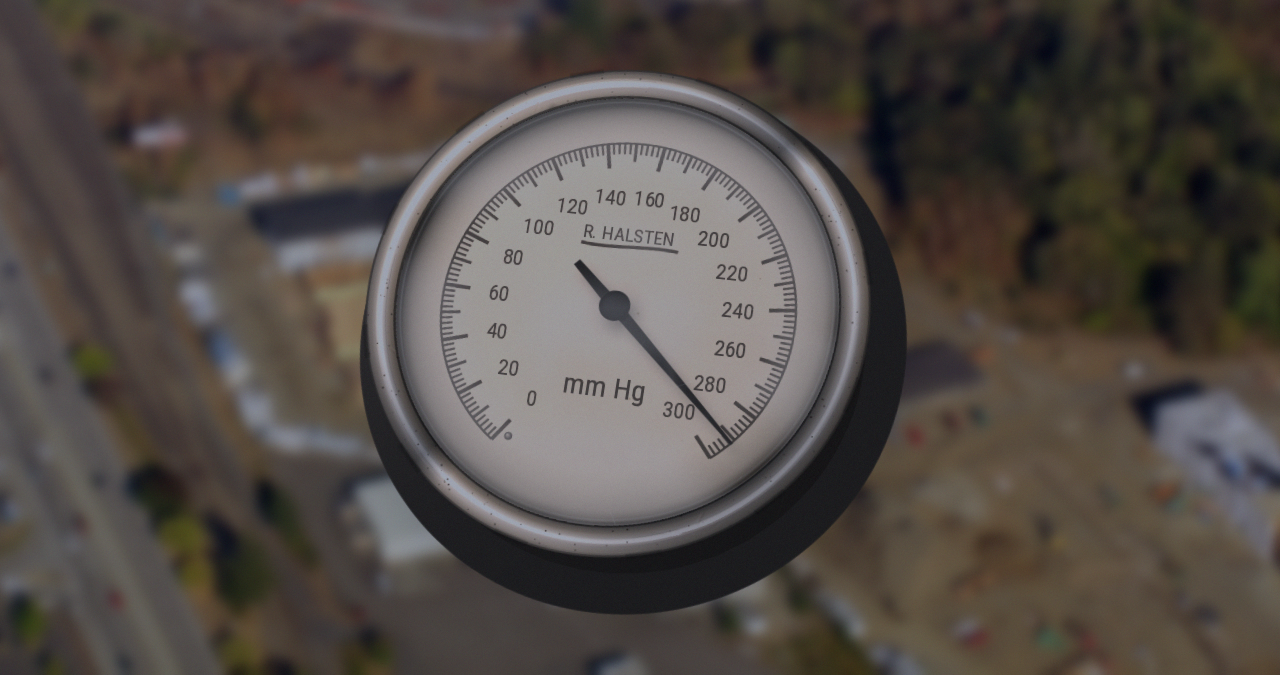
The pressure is {"value": 292, "unit": "mmHg"}
